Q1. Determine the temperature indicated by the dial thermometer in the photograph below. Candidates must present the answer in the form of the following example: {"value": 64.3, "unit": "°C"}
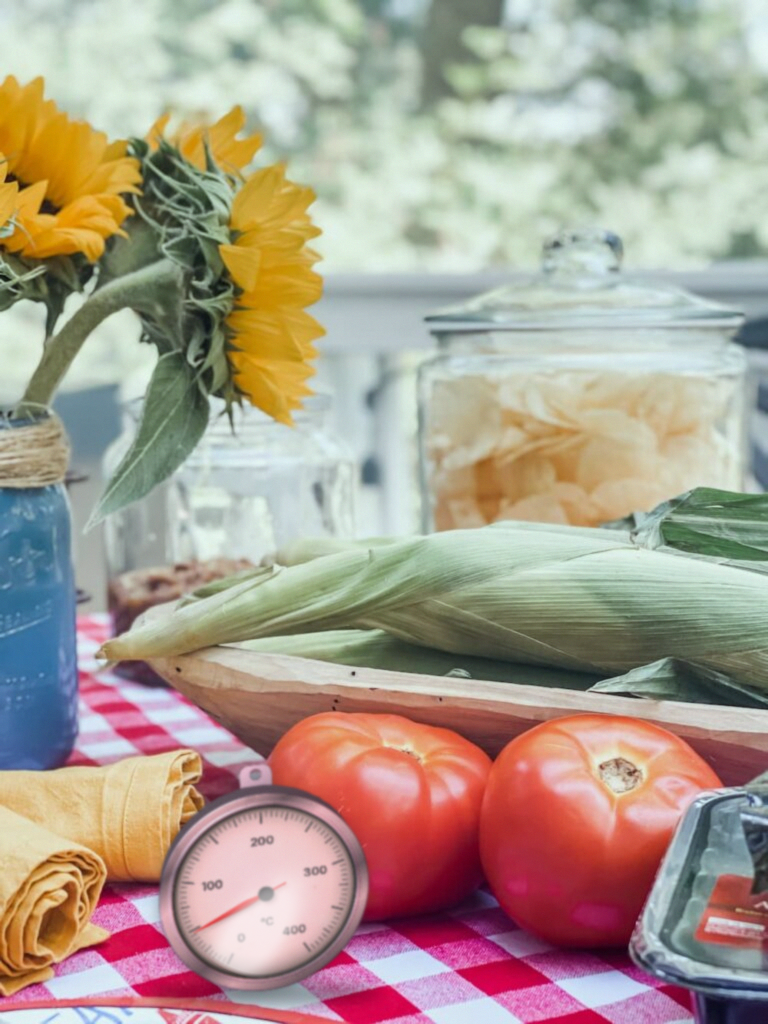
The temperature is {"value": 50, "unit": "°C"}
